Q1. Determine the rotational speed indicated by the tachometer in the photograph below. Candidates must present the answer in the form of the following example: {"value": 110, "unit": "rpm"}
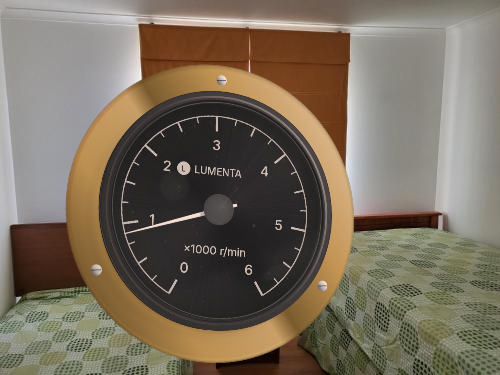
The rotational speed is {"value": 875, "unit": "rpm"}
